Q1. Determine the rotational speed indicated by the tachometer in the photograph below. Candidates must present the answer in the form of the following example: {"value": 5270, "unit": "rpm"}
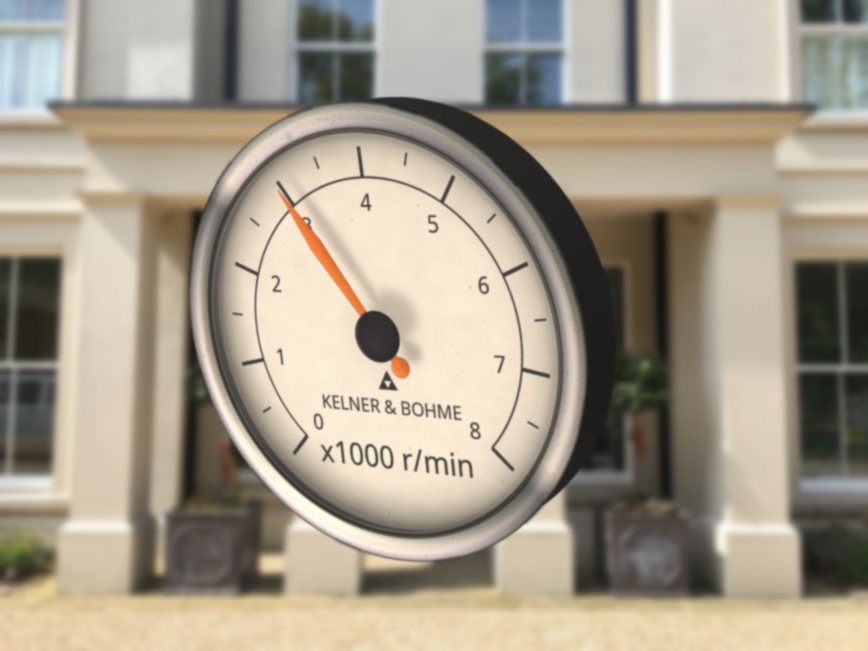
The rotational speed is {"value": 3000, "unit": "rpm"}
